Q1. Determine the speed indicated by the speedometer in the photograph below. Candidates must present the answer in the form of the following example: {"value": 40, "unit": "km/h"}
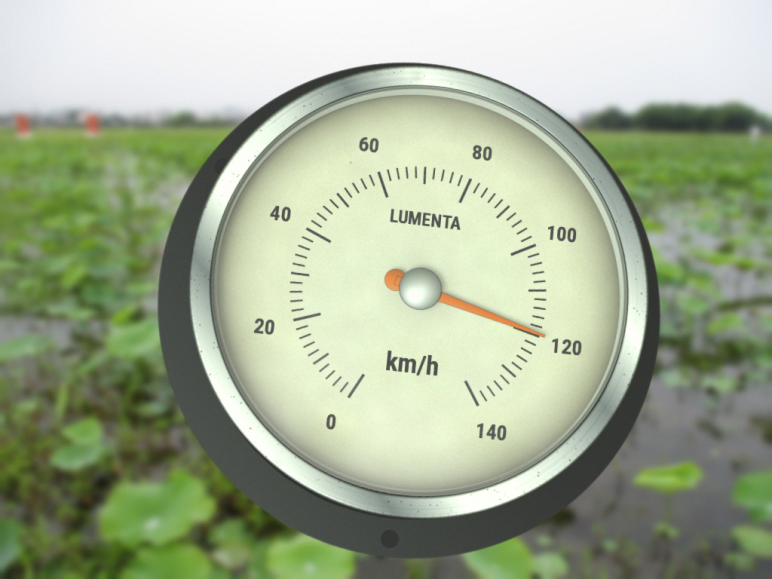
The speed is {"value": 120, "unit": "km/h"}
